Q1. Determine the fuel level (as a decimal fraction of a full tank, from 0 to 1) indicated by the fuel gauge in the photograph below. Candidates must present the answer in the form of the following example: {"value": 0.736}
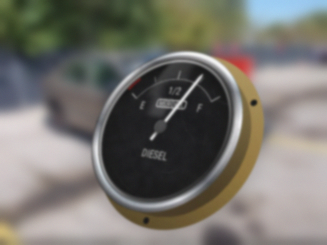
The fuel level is {"value": 0.75}
